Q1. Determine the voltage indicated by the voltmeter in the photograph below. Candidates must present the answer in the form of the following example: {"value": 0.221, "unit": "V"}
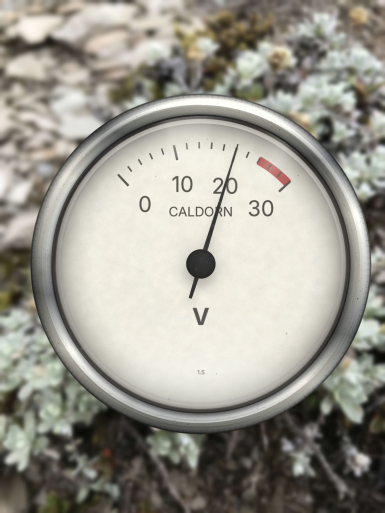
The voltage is {"value": 20, "unit": "V"}
